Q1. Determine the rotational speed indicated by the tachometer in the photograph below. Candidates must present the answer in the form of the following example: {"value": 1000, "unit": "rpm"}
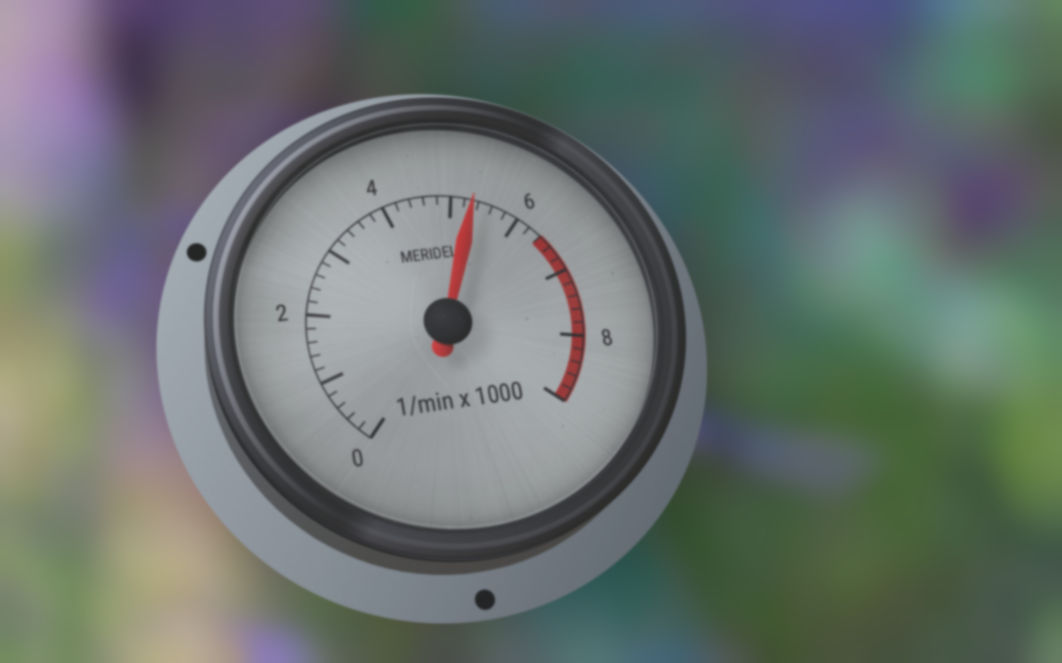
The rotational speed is {"value": 5300, "unit": "rpm"}
